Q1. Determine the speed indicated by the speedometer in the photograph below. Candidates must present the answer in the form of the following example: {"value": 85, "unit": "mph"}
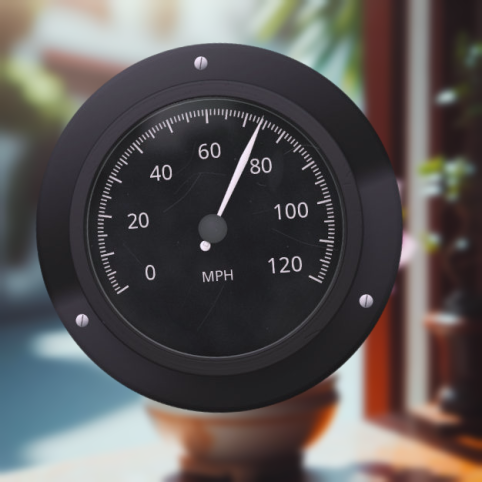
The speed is {"value": 74, "unit": "mph"}
